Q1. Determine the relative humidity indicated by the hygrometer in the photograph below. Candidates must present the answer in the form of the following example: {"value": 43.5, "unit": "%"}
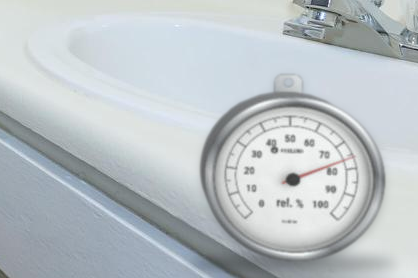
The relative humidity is {"value": 75, "unit": "%"}
